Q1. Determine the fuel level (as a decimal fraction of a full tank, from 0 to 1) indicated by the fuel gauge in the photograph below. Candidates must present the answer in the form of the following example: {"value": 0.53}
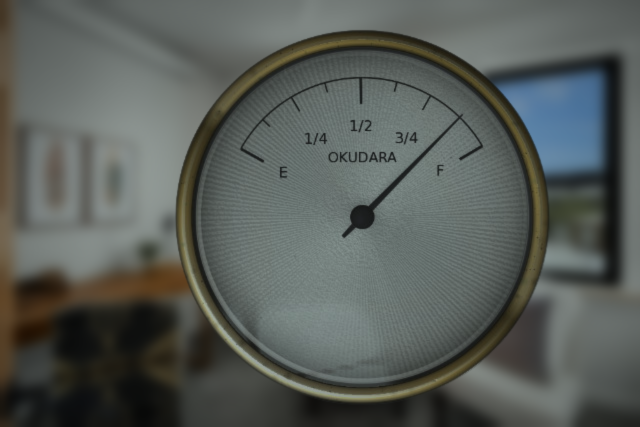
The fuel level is {"value": 0.875}
